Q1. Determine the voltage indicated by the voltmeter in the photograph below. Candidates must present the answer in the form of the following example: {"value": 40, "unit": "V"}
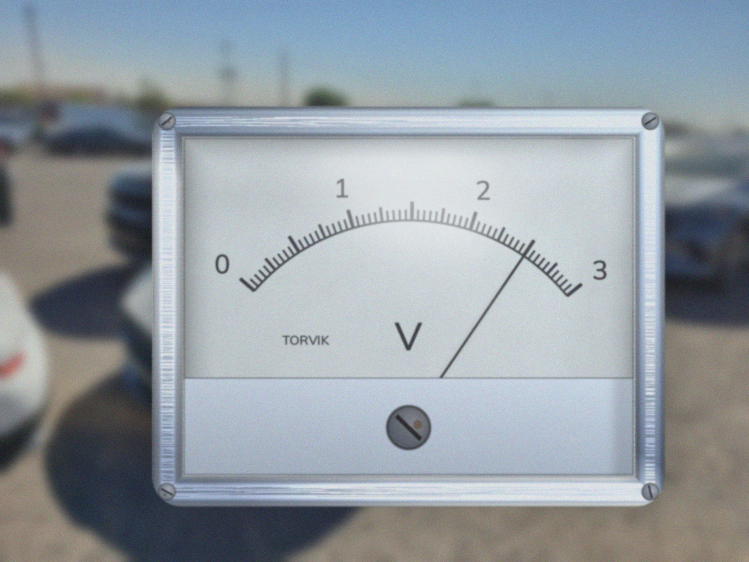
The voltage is {"value": 2.5, "unit": "V"}
